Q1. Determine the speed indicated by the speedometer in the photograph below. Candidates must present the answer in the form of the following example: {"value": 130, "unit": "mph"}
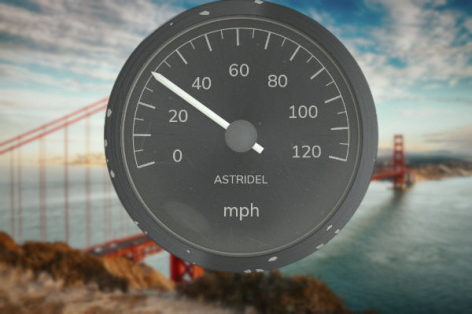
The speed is {"value": 30, "unit": "mph"}
